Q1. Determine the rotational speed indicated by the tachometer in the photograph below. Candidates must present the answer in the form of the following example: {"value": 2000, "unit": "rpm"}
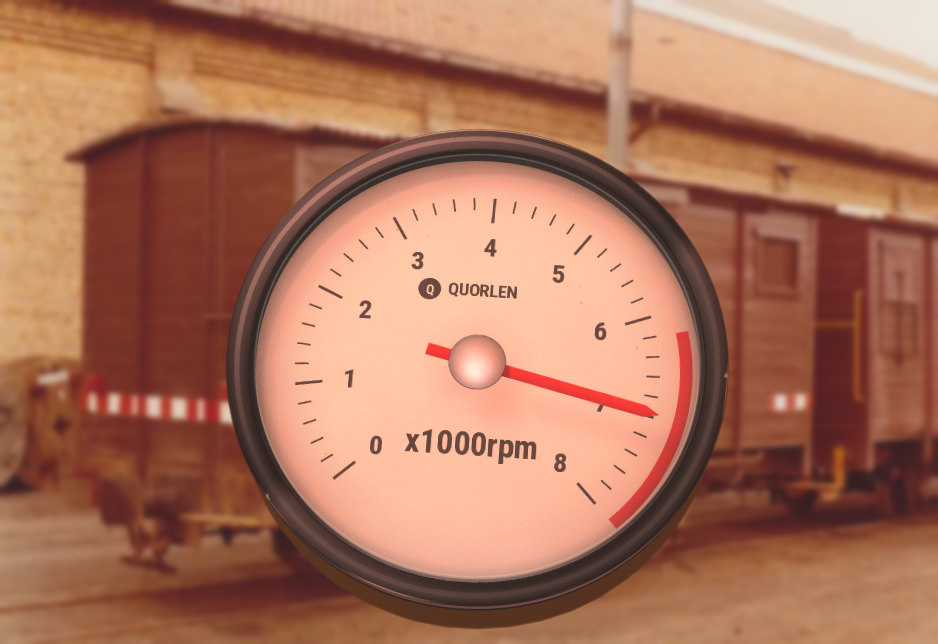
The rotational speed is {"value": 7000, "unit": "rpm"}
